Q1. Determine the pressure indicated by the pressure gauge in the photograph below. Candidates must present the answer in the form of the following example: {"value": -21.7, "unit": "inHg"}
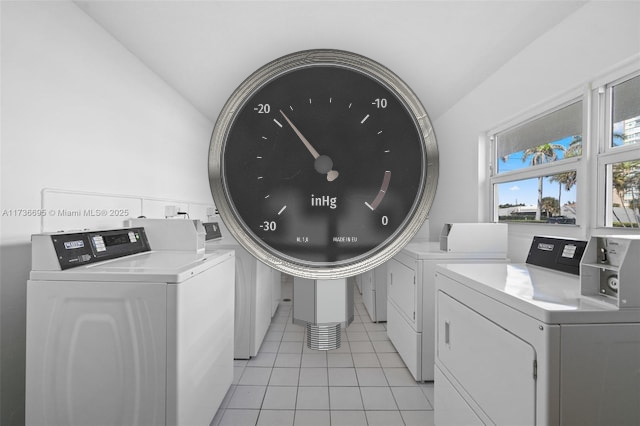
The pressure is {"value": -19, "unit": "inHg"}
